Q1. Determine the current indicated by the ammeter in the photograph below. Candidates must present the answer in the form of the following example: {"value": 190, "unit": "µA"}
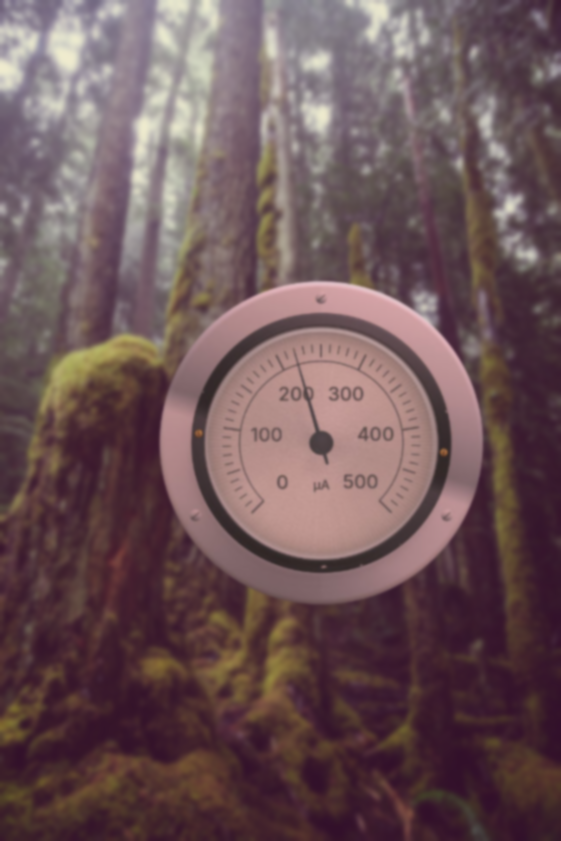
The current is {"value": 220, "unit": "µA"}
